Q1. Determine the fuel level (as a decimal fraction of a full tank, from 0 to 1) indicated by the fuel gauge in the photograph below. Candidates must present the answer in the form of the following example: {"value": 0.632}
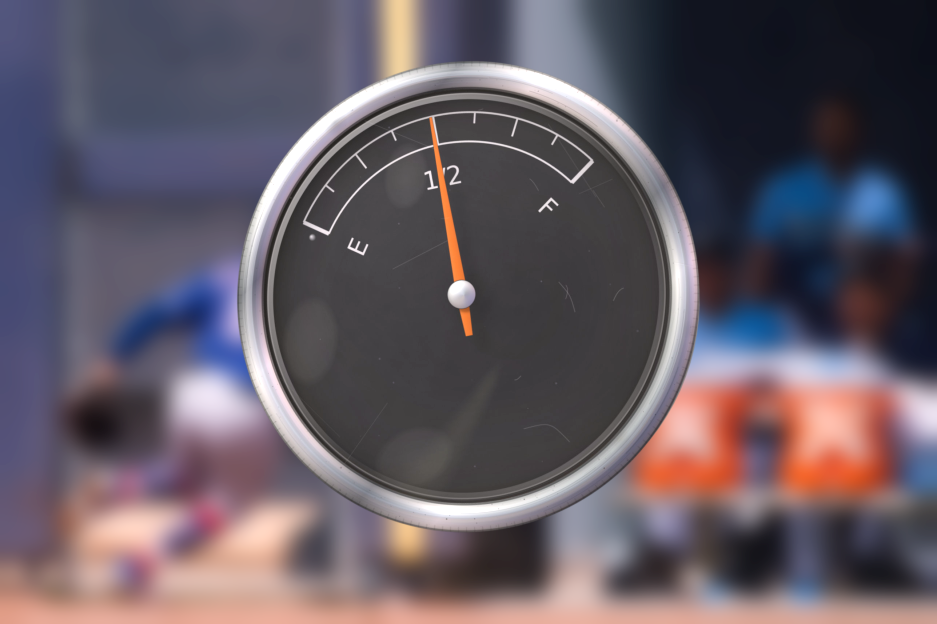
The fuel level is {"value": 0.5}
